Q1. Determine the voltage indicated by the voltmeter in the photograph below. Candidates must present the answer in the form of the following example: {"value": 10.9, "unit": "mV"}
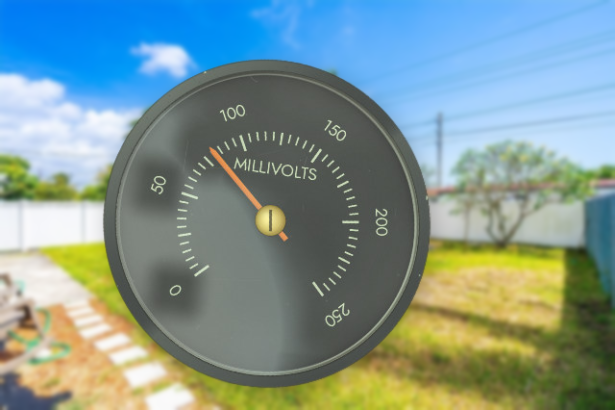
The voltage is {"value": 80, "unit": "mV"}
